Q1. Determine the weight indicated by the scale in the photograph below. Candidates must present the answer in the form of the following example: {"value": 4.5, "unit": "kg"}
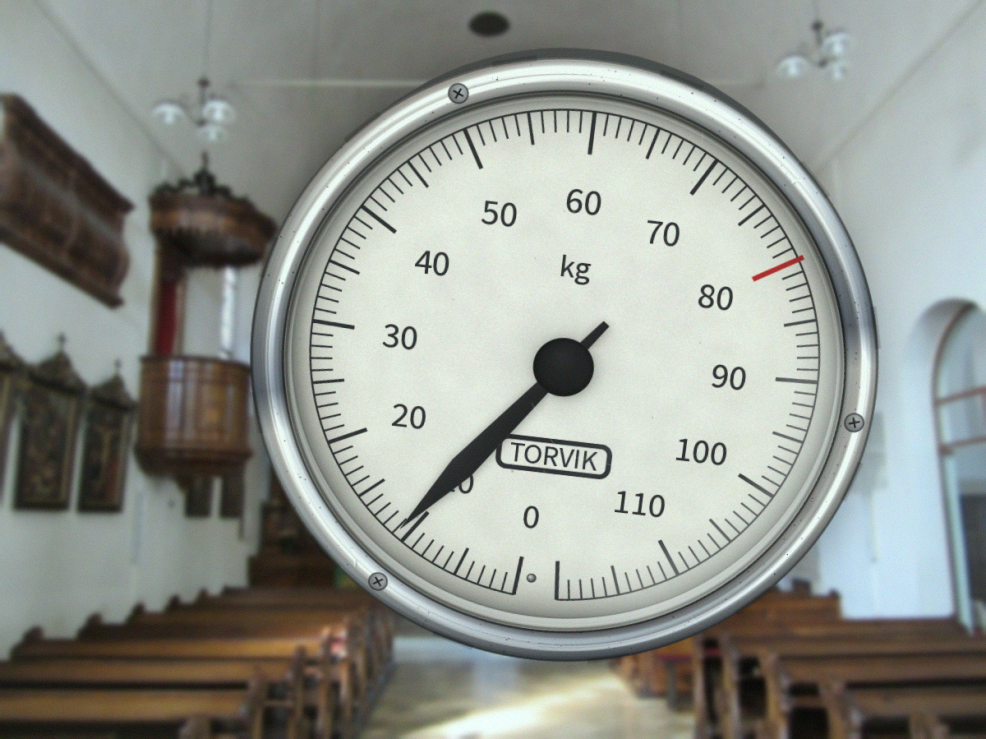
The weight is {"value": 11, "unit": "kg"}
